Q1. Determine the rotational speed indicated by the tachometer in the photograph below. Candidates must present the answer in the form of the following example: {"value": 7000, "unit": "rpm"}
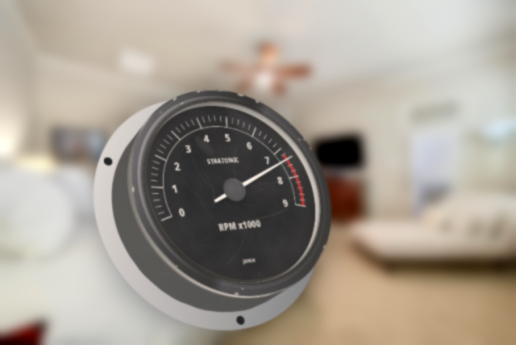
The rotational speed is {"value": 7400, "unit": "rpm"}
